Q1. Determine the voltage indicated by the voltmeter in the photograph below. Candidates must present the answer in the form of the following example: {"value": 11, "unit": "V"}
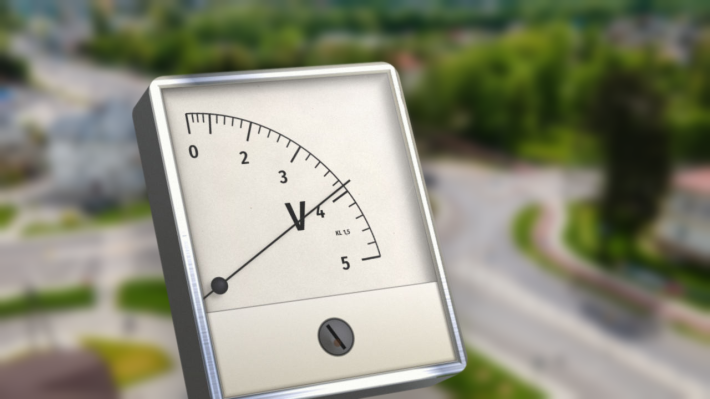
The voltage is {"value": 3.9, "unit": "V"}
